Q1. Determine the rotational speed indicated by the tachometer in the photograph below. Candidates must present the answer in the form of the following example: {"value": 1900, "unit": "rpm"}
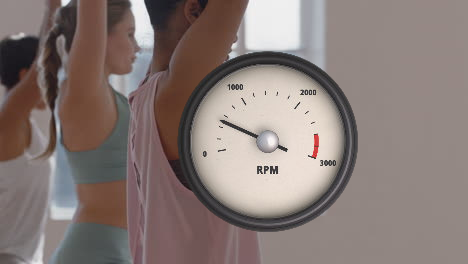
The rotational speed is {"value": 500, "unit": "rpm"}
